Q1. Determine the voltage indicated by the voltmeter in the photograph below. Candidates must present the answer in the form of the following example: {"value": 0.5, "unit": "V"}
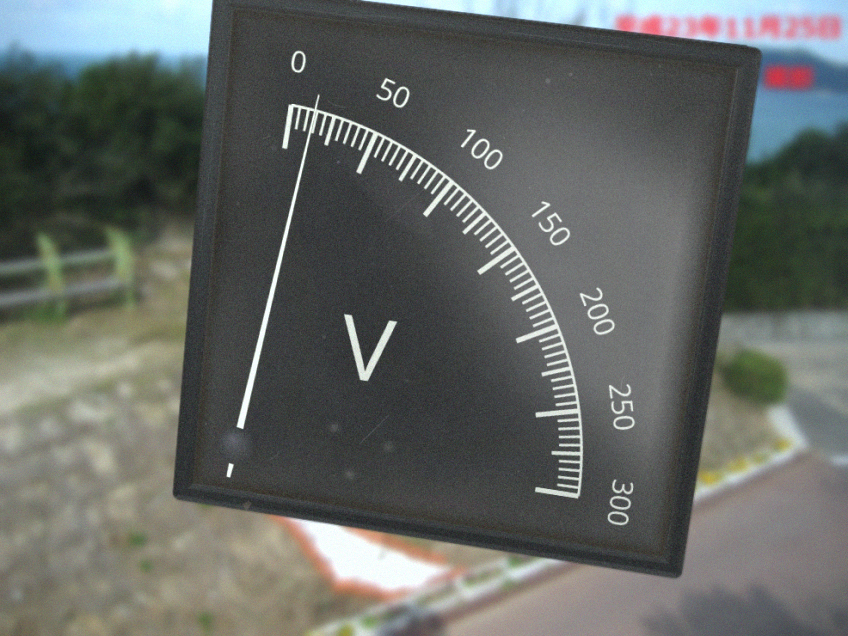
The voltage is {"value": 15, "unit": "V"}
